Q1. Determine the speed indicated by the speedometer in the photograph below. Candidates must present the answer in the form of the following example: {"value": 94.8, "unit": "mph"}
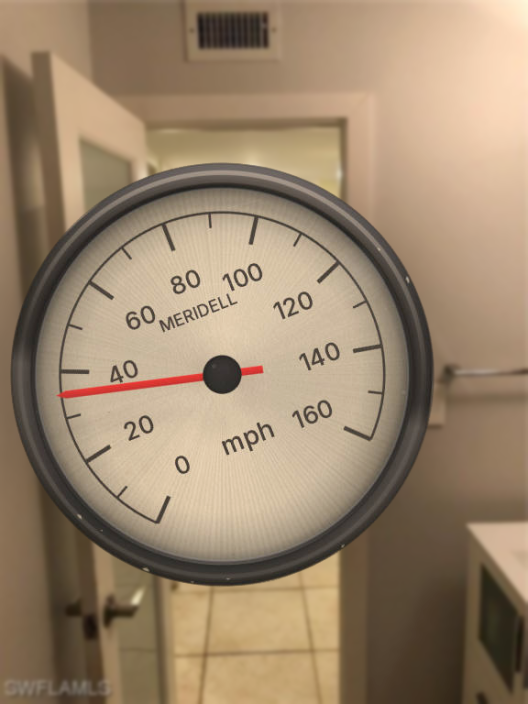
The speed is {"value": 35, "unit": "mph"}
